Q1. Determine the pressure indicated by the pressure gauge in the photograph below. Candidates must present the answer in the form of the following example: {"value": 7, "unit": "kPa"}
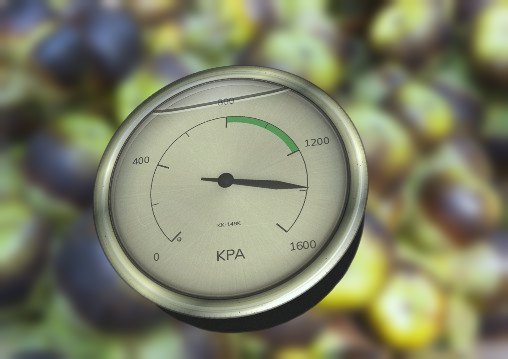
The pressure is {"value": 1400, "unit": "kPa"}
